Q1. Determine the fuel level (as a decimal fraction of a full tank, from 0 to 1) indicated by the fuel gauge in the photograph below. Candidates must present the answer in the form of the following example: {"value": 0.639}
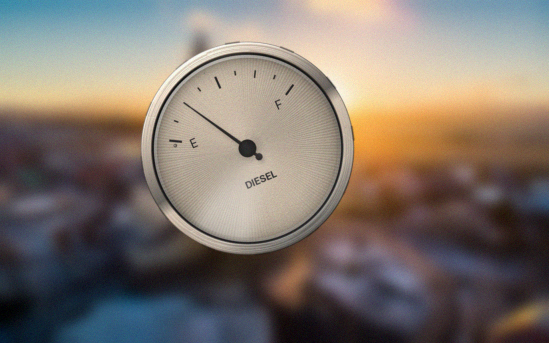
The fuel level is {"value": 0.25}
